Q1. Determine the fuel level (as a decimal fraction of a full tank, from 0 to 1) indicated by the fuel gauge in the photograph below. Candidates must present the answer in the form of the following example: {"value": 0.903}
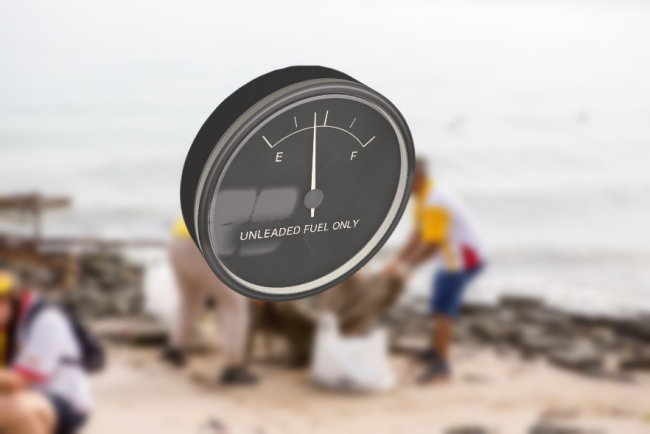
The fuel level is {"value": 0.375}
